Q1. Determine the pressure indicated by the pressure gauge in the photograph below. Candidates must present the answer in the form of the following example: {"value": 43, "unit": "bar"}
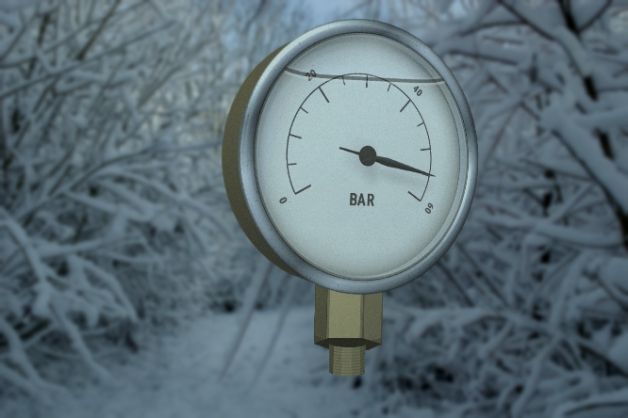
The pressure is {"value": 55, "unit": "bar"}
